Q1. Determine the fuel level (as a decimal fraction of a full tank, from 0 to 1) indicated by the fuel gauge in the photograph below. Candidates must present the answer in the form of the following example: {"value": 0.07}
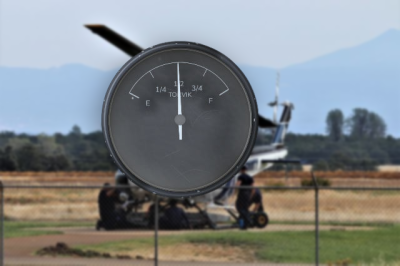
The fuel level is {"value": 0.5}
